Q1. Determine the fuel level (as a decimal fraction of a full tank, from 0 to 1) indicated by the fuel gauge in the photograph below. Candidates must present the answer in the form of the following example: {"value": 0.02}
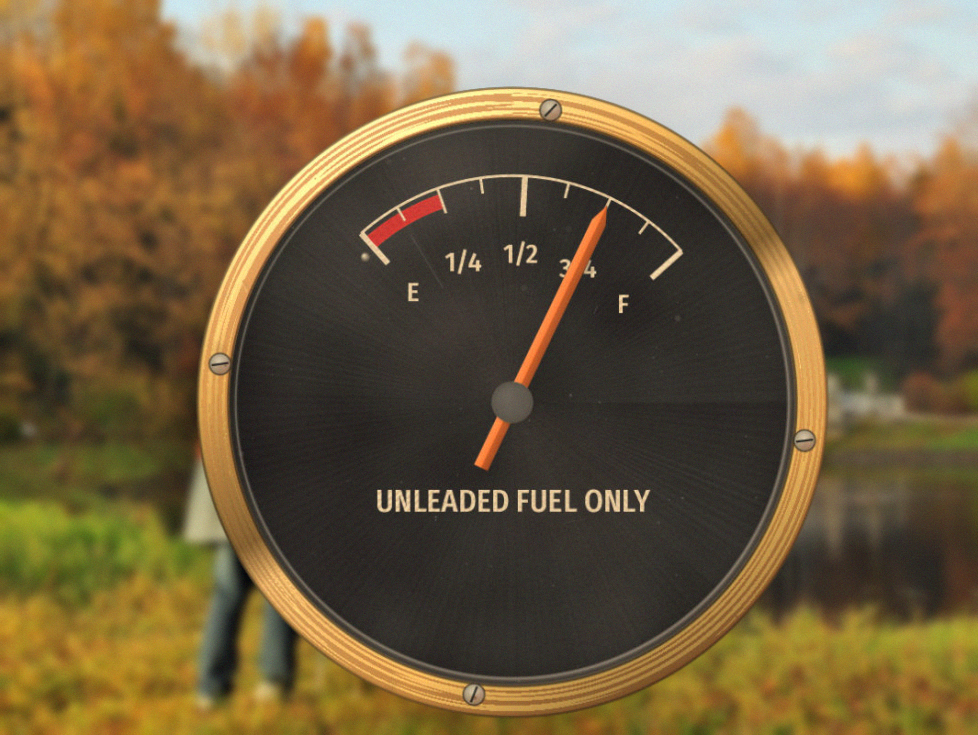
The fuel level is {"value": 0.75}
